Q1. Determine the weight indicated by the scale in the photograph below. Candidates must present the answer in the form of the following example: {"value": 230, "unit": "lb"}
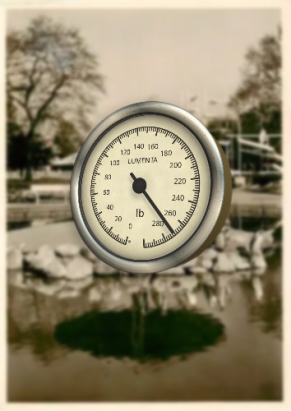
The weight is {"value": 270, "unit": "lb"}
